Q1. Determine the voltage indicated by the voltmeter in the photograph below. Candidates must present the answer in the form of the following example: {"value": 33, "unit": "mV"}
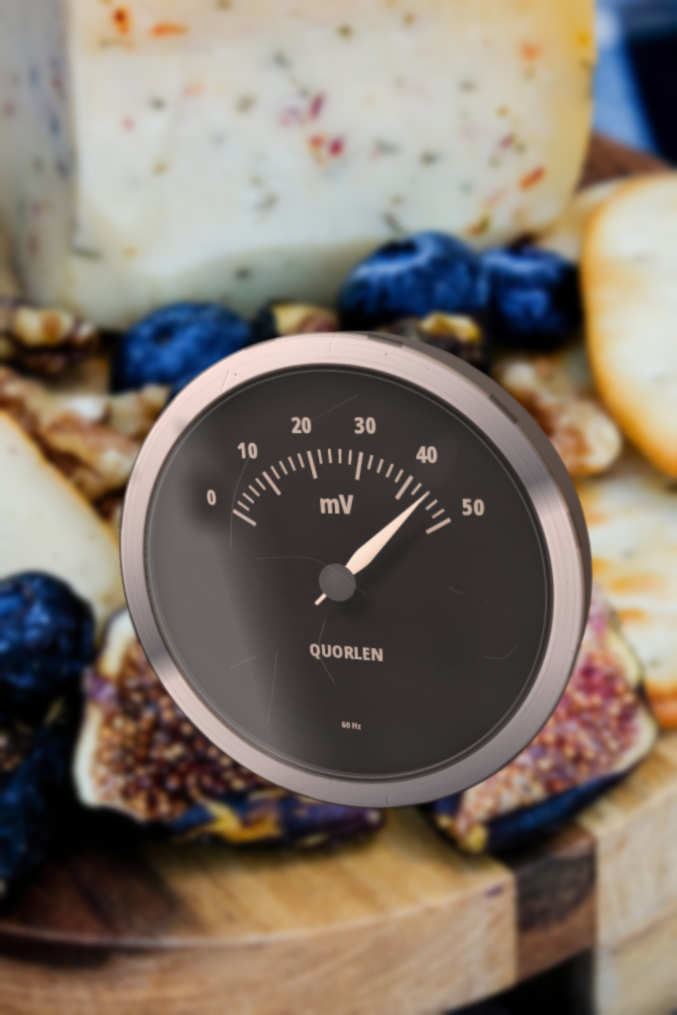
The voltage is {"value": 44, "unit": "mV"}
